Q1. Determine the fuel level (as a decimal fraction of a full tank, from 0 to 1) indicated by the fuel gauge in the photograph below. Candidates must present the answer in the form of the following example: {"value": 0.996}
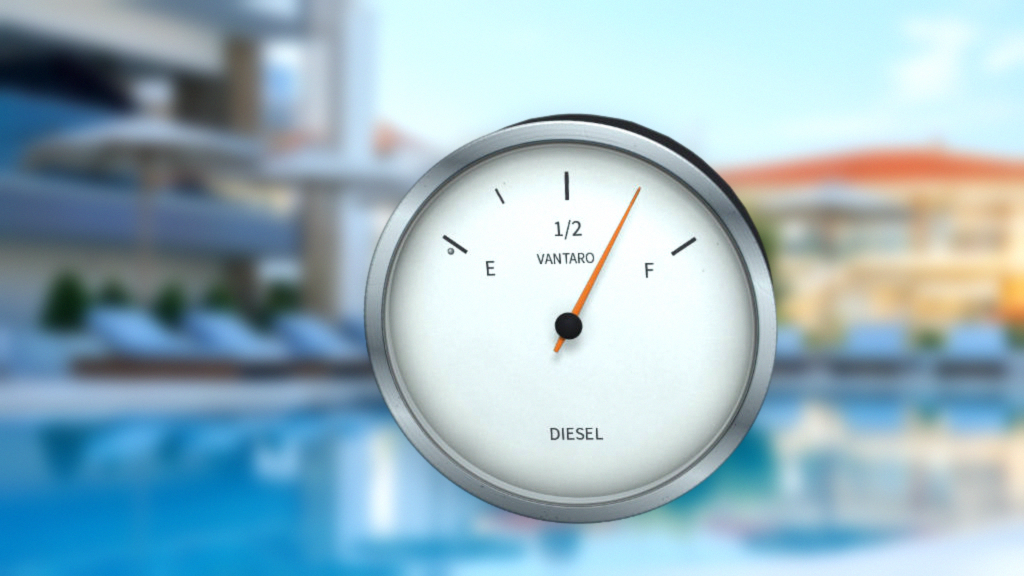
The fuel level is {"value": 0.75}
